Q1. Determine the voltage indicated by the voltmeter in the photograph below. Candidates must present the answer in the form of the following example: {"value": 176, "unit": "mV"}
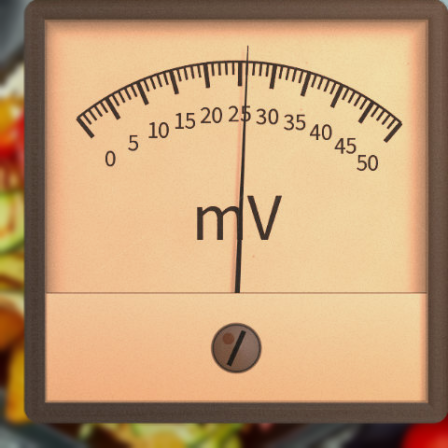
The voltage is {"value": 26, "unit": "mV"}
